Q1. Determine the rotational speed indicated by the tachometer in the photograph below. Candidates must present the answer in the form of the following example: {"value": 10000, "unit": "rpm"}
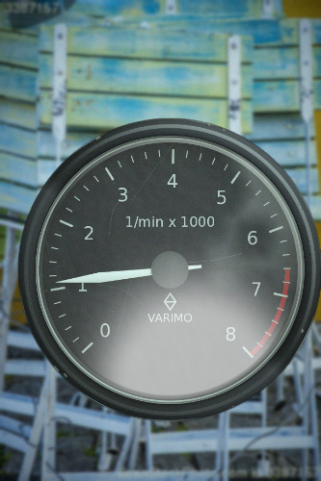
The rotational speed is {"value": 1100, "unit": "rpm"}
